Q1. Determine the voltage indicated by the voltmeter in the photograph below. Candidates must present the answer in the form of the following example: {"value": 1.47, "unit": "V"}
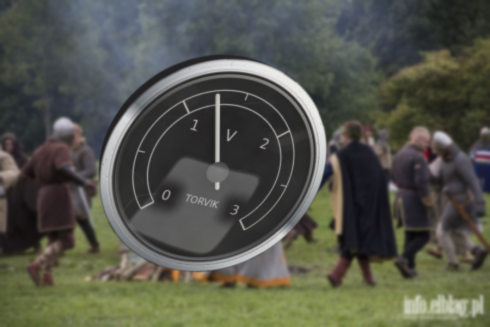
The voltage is {"value": 1.25, "unit": "V"}
